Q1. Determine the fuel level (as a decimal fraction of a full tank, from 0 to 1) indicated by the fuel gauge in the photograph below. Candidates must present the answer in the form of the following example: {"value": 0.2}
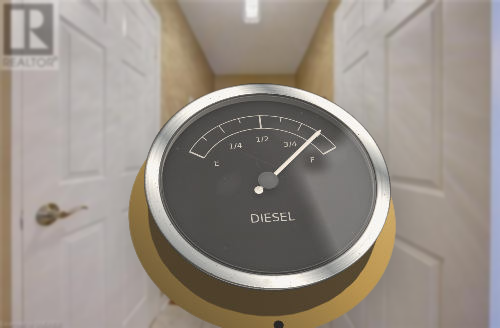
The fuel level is {"value": 0.875}
